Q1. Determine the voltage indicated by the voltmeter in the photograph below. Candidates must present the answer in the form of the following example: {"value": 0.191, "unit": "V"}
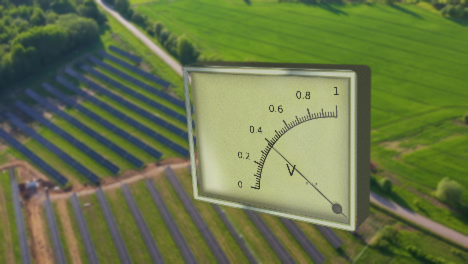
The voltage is {"value": 0.4, "unit": "V"}
